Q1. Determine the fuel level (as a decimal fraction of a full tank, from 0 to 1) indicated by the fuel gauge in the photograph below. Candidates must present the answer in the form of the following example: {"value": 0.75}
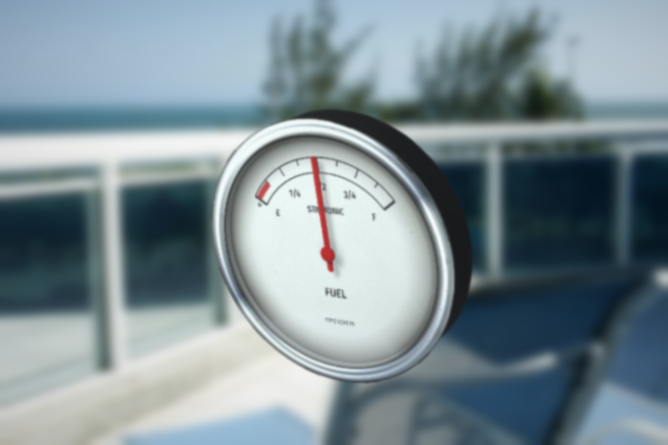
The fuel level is {"value": 0.5}
